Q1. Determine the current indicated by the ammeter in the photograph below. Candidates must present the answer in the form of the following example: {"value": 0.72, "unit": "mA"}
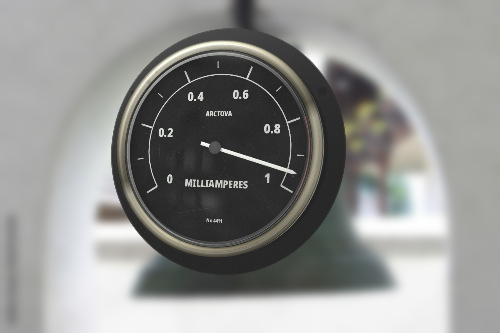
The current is {"value": 0.95, "unit": "mA"}
